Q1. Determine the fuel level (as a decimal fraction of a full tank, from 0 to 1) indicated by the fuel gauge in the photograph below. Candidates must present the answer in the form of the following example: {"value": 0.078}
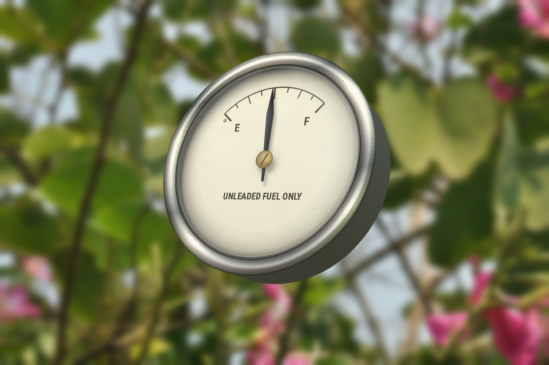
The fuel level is {"value": 0.5}
